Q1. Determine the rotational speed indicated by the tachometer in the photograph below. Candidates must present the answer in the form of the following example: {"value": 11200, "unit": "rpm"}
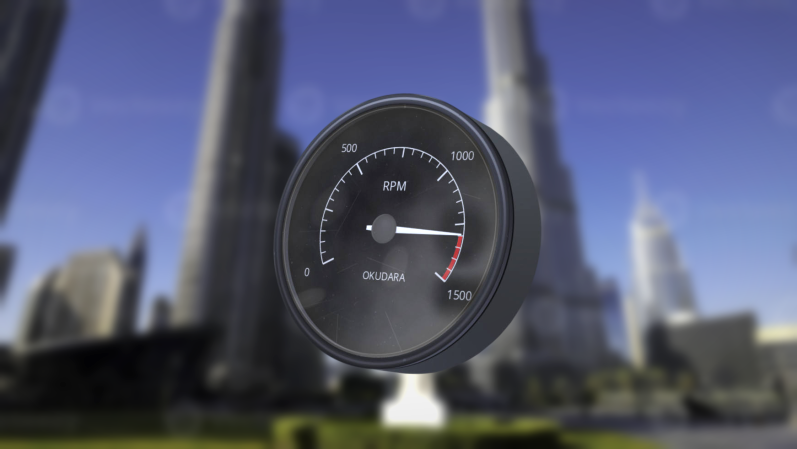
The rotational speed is {"value": 1300, "unit": "rpm"}
